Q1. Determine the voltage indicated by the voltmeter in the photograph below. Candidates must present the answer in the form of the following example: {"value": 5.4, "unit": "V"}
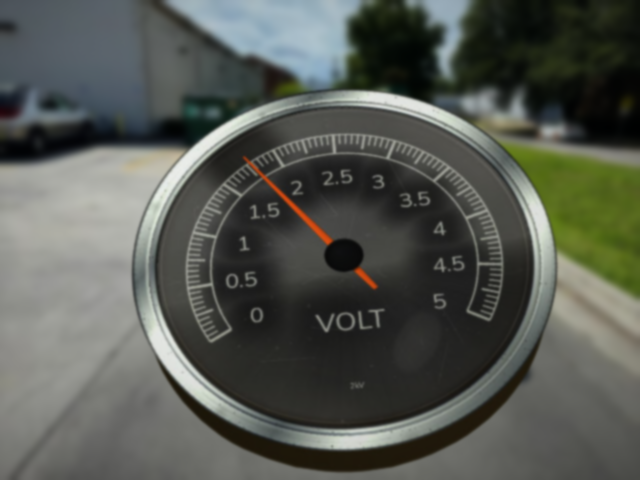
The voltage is {"value": 1.75, "unit": "V"}
